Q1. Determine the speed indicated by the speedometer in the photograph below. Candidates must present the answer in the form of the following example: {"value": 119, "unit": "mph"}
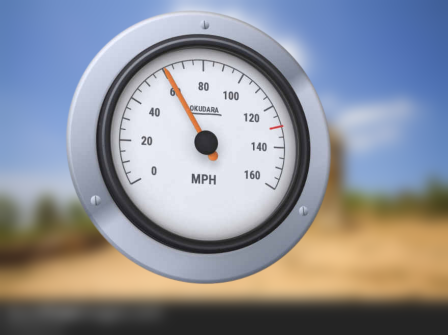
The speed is {"value": 60, "unit": "mph"}
